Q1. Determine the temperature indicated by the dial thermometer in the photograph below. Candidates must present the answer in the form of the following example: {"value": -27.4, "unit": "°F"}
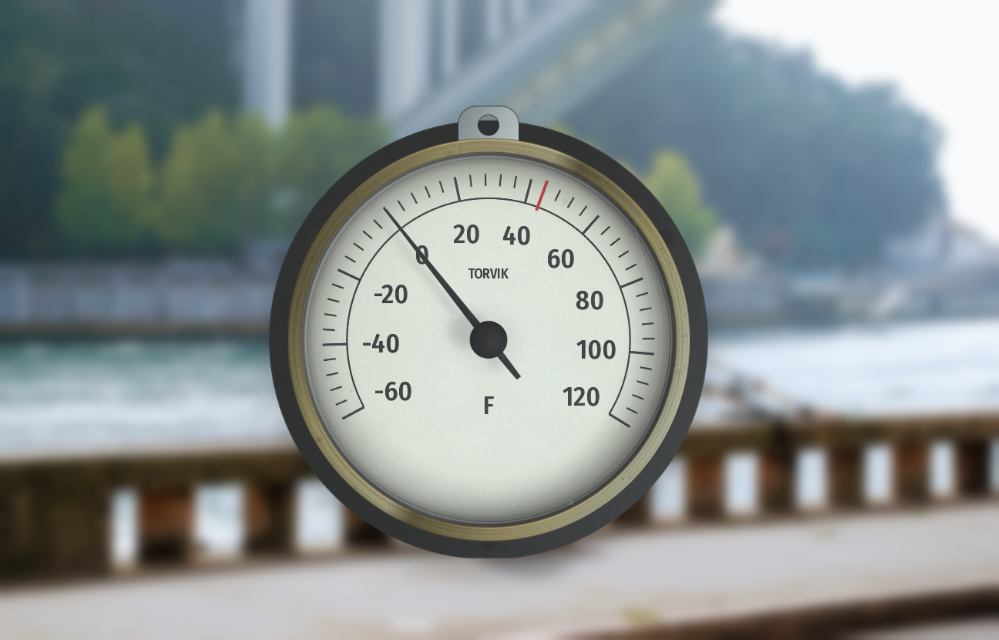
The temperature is {"value": 0, "unit": "°F"}
